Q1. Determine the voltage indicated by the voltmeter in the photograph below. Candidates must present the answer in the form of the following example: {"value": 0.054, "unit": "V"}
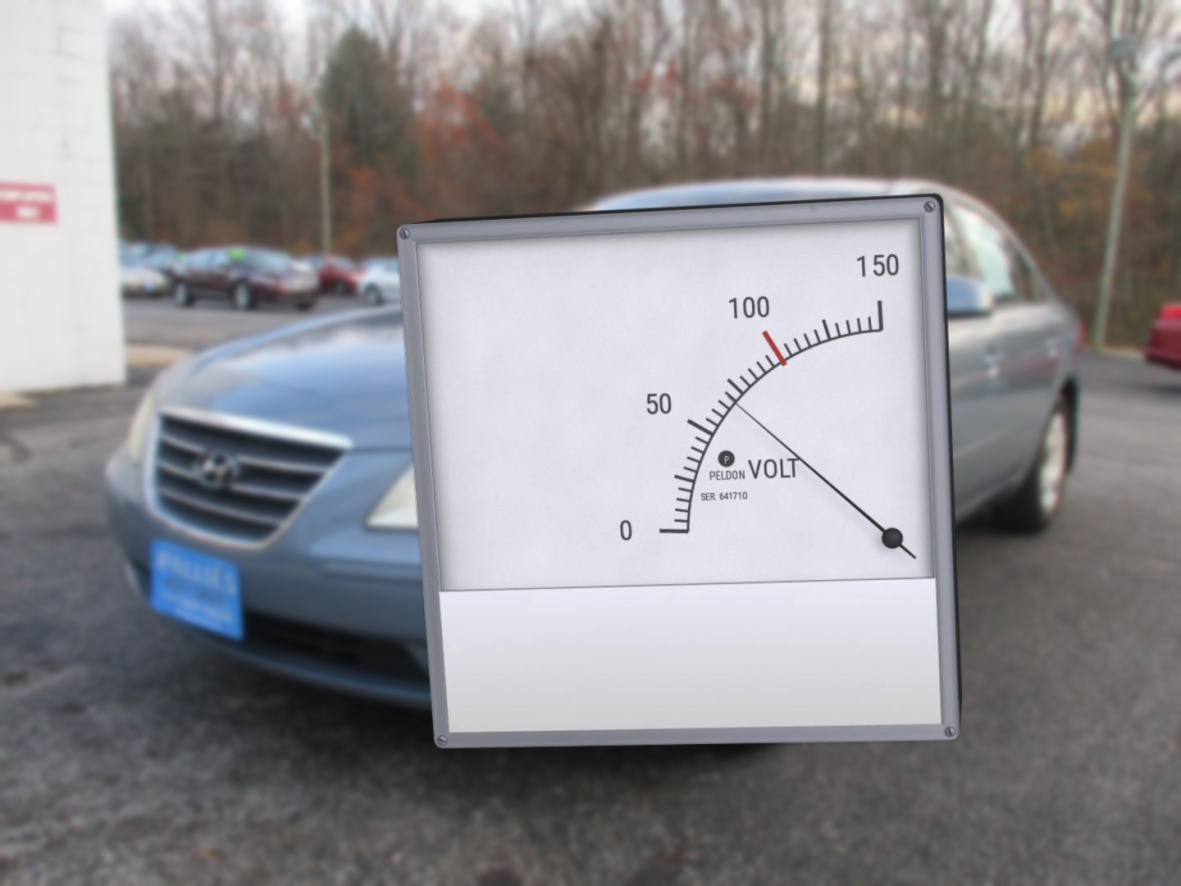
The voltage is {"value": 70, "unit": "V"}
